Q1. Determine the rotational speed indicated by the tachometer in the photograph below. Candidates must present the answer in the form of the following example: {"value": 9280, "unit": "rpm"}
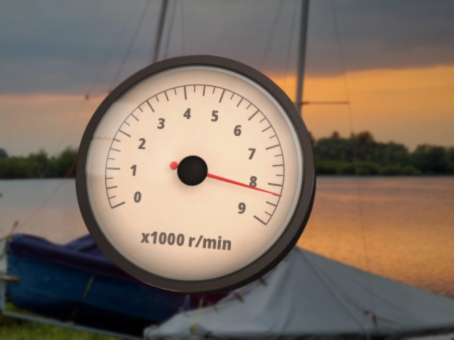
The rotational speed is {"value": 8250, "unit": "rpm"}
